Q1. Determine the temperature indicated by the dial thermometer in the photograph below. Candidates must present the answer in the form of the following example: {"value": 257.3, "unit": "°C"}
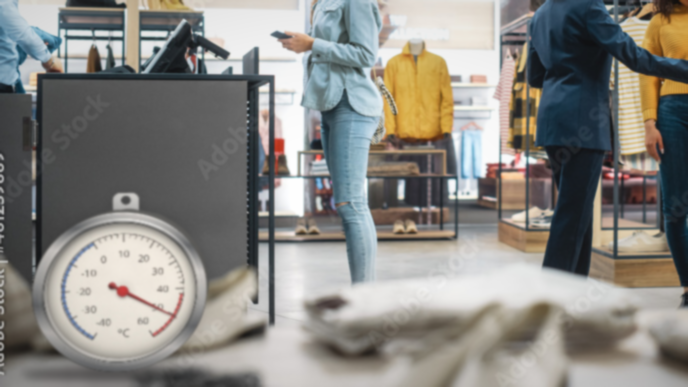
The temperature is {"value": 50, "unit": "°C"}
